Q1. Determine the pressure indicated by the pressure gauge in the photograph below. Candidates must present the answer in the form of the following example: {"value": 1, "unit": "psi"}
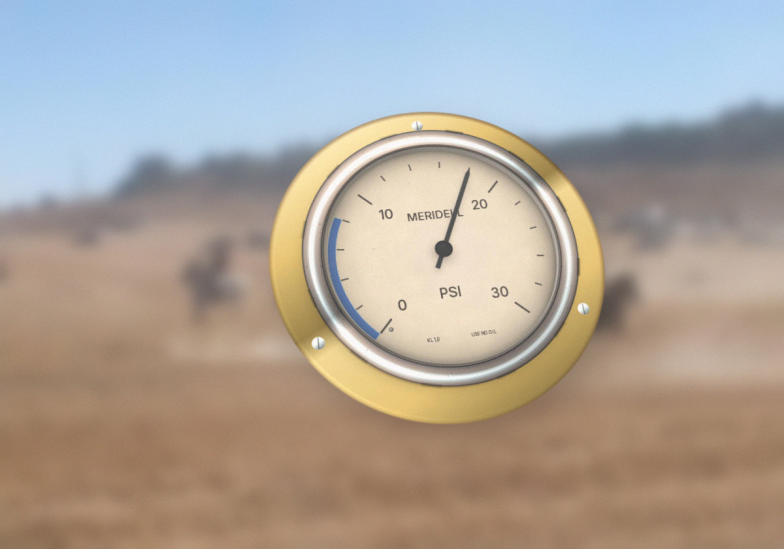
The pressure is {"value": 18, "unit": "psi"}
